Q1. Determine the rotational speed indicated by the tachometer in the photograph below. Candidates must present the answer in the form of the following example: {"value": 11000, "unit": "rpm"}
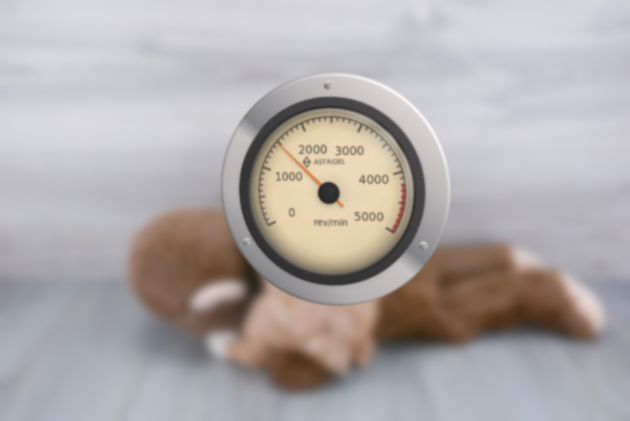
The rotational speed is {"value": 1500, "unit": "rpm"}
